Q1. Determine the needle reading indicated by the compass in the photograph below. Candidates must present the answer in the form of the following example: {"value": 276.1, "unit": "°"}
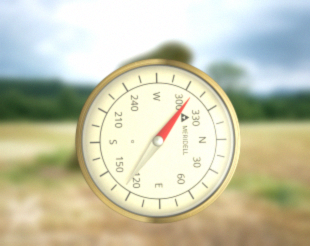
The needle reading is {"value": 307.5, "unit": "°"}
